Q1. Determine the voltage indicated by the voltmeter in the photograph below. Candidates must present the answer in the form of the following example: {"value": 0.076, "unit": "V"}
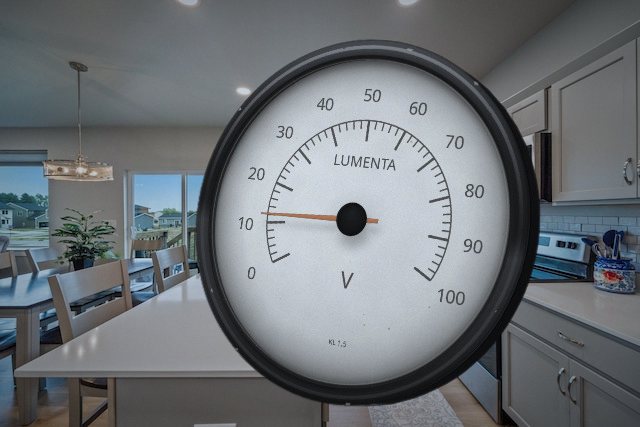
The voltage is {"value": 12, "unit": "V"}
